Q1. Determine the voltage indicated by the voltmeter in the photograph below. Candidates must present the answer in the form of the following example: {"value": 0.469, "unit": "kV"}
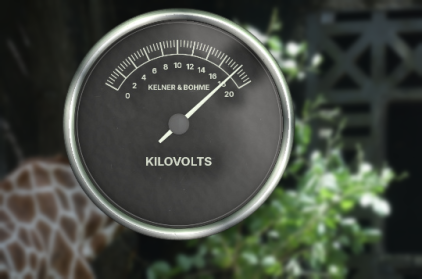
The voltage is {"value": 18, "unit": "kV"}
